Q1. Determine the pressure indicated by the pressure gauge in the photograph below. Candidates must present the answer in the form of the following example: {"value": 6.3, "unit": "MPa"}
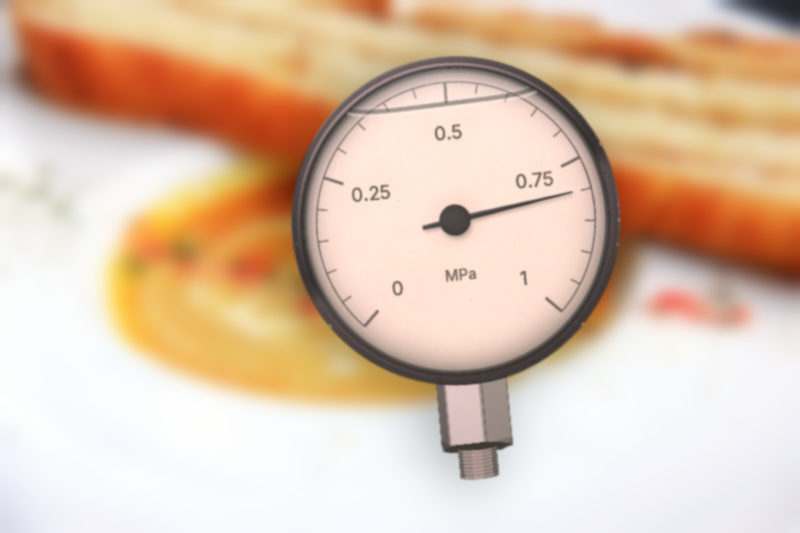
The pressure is {"value": 0.8, "unit": "MPa"}
